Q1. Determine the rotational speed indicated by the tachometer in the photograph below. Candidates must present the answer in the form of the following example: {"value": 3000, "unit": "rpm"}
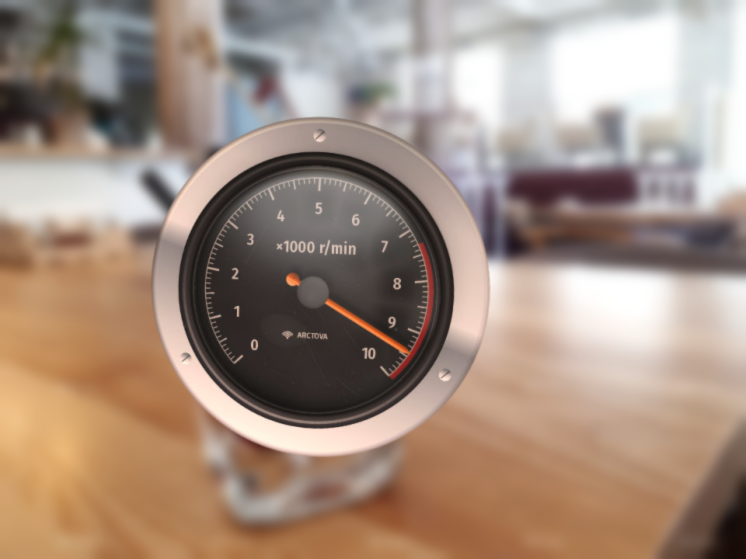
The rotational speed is {"value": 9400, "unit": "rpm"}
